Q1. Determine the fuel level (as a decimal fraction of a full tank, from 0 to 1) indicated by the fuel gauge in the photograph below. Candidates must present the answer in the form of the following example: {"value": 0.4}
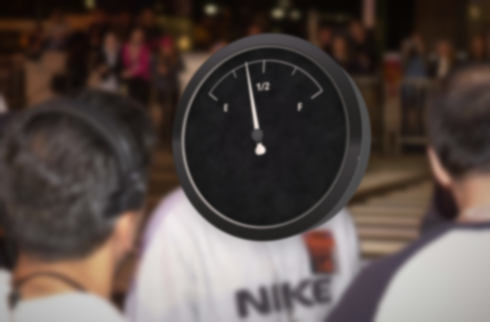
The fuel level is {"value": 0.375}
